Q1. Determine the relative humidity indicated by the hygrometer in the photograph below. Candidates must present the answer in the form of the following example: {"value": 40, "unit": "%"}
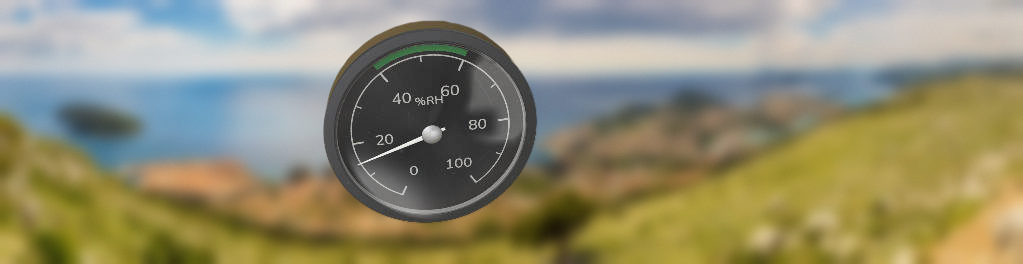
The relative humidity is {"value": 15, "unit": "%"}
